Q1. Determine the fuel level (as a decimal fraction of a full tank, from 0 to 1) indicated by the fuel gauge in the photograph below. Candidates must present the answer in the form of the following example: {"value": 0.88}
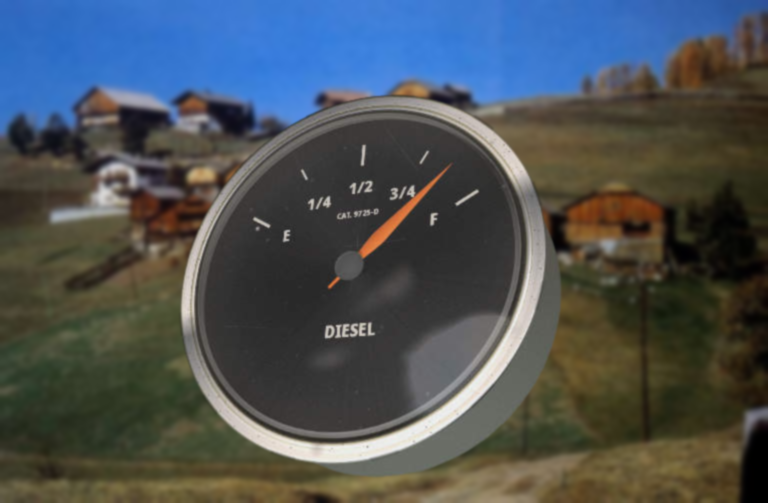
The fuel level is {"value": 0.875}
